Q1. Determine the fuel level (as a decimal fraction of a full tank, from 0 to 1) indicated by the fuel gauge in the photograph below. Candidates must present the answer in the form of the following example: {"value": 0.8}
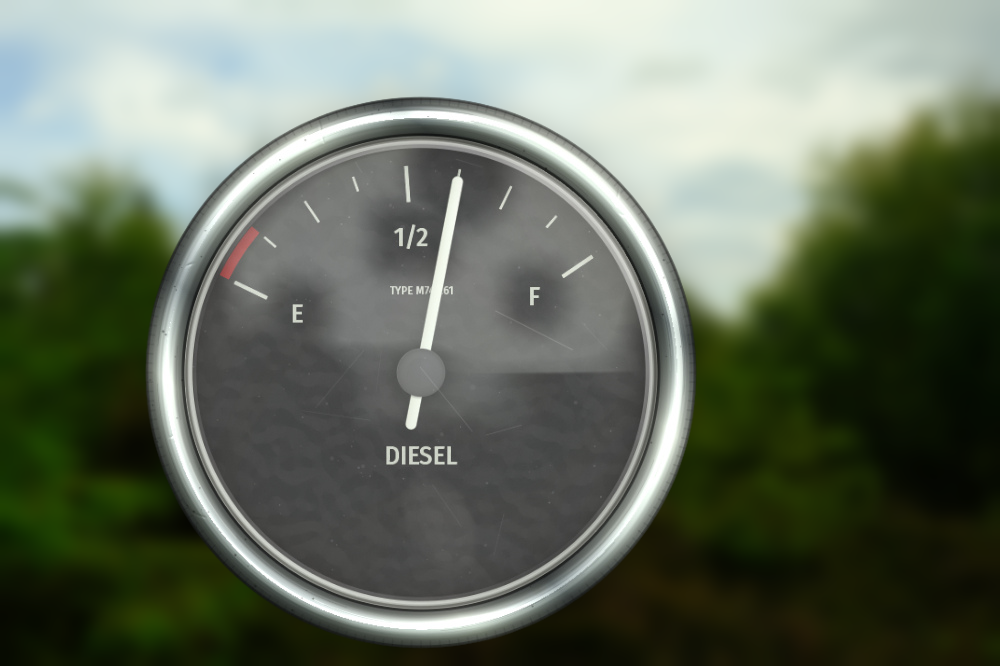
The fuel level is {"value": 0.625}
